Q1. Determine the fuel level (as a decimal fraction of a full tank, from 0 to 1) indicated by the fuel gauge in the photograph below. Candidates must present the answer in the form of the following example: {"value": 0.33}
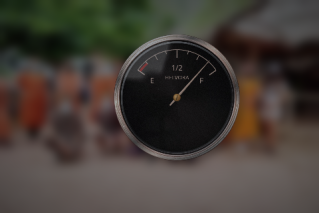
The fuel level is {"value": 0.875}
